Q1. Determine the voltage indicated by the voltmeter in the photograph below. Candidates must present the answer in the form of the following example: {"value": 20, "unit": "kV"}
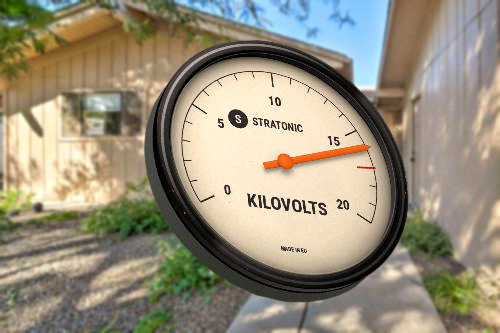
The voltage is {"value": 16, "unit": "kV"}
